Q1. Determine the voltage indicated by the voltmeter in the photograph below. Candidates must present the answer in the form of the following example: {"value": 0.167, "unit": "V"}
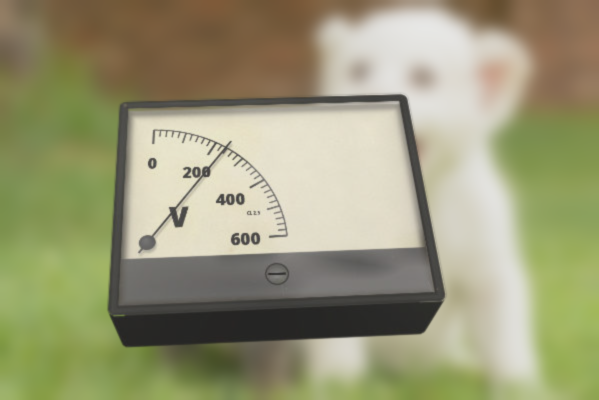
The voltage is {"value": 240, "unit": "V"}
